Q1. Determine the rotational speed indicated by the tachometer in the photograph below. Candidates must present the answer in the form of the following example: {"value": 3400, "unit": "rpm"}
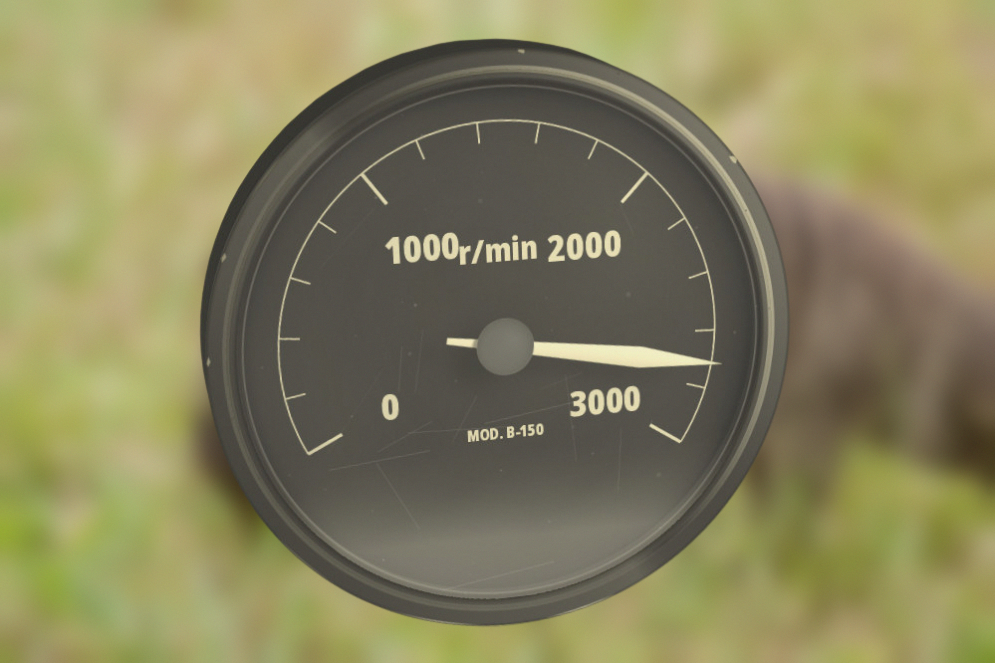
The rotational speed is {"value": 2700, "unit": "rpm"}
